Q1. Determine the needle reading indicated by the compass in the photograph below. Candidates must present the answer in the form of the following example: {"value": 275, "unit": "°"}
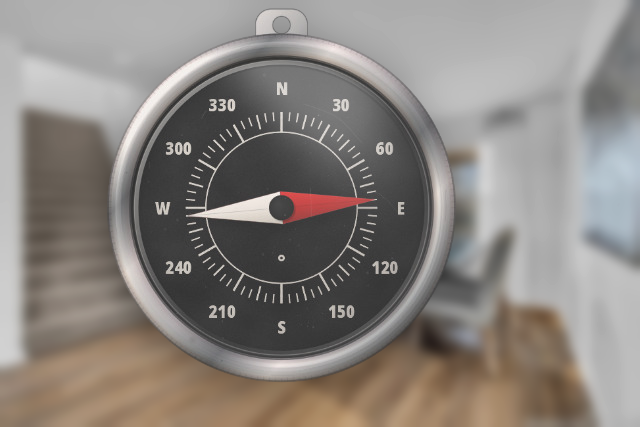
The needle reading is {"value": 85, "unit": "°"}
